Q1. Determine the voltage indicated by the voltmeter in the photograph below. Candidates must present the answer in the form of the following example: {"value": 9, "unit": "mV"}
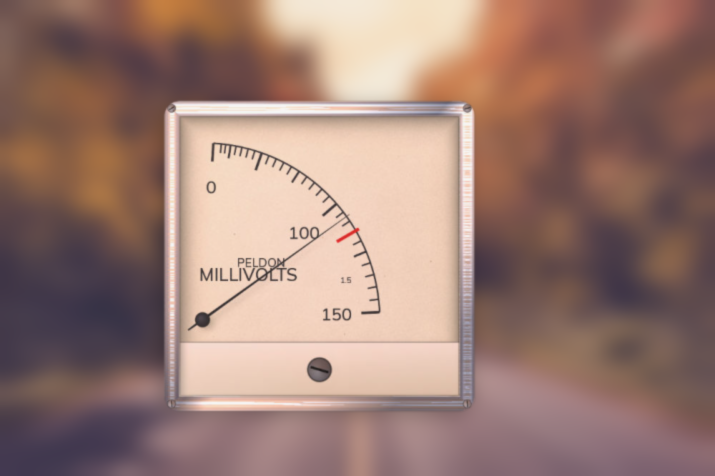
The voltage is {"value": 107.5, "unit": "mV"}
